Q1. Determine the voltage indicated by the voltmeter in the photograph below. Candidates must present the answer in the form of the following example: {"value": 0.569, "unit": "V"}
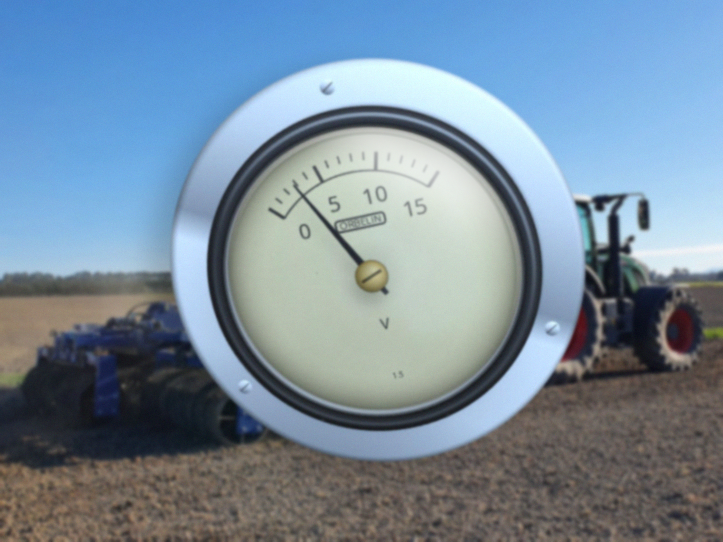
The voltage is {"value": 3, "unit": "V"}
